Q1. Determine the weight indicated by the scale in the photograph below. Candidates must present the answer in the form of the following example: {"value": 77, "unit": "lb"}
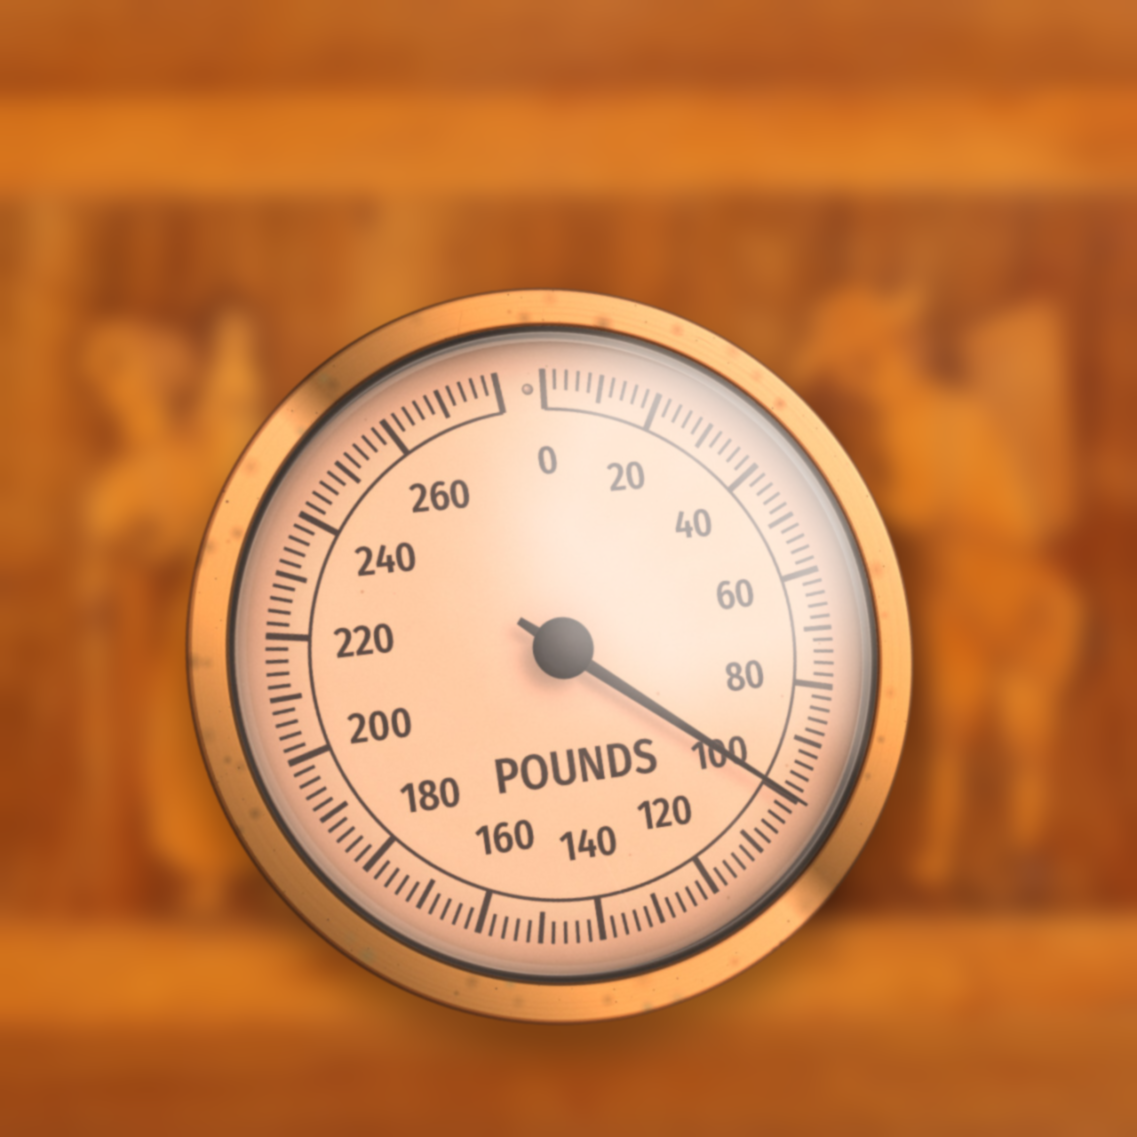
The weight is {"value": 100, "unit": "lb"}
